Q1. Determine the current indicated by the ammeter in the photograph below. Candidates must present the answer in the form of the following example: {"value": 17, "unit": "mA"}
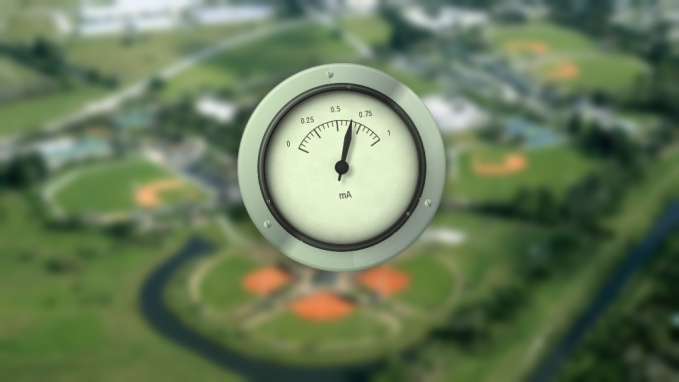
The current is {"value": 0.65, "unit": "mA"}
